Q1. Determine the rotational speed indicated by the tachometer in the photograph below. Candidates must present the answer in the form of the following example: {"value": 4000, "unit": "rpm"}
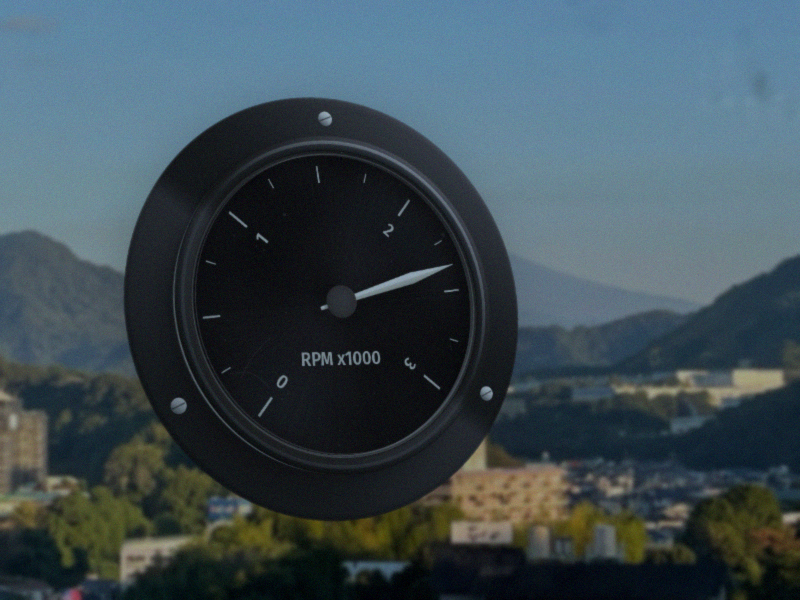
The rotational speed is {"value": 2375, "unit": "rpm"}
